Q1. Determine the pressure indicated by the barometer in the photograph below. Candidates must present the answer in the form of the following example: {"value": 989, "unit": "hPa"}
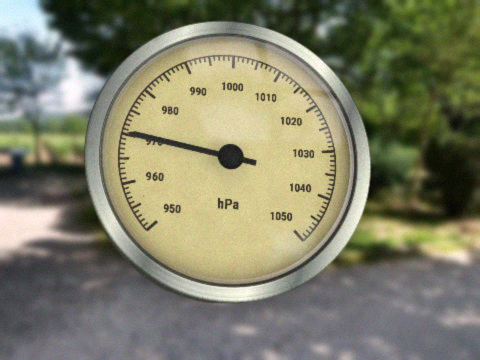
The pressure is {"value": 970, "unit": "hPa"}
